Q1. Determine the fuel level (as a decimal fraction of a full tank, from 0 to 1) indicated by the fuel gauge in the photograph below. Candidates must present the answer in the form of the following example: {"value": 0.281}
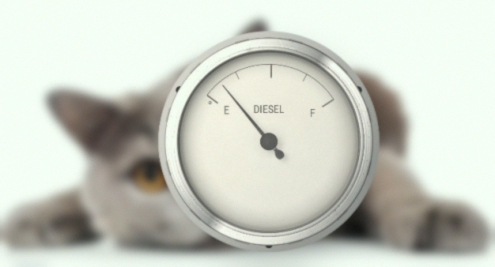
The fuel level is {"value": 0.125}
